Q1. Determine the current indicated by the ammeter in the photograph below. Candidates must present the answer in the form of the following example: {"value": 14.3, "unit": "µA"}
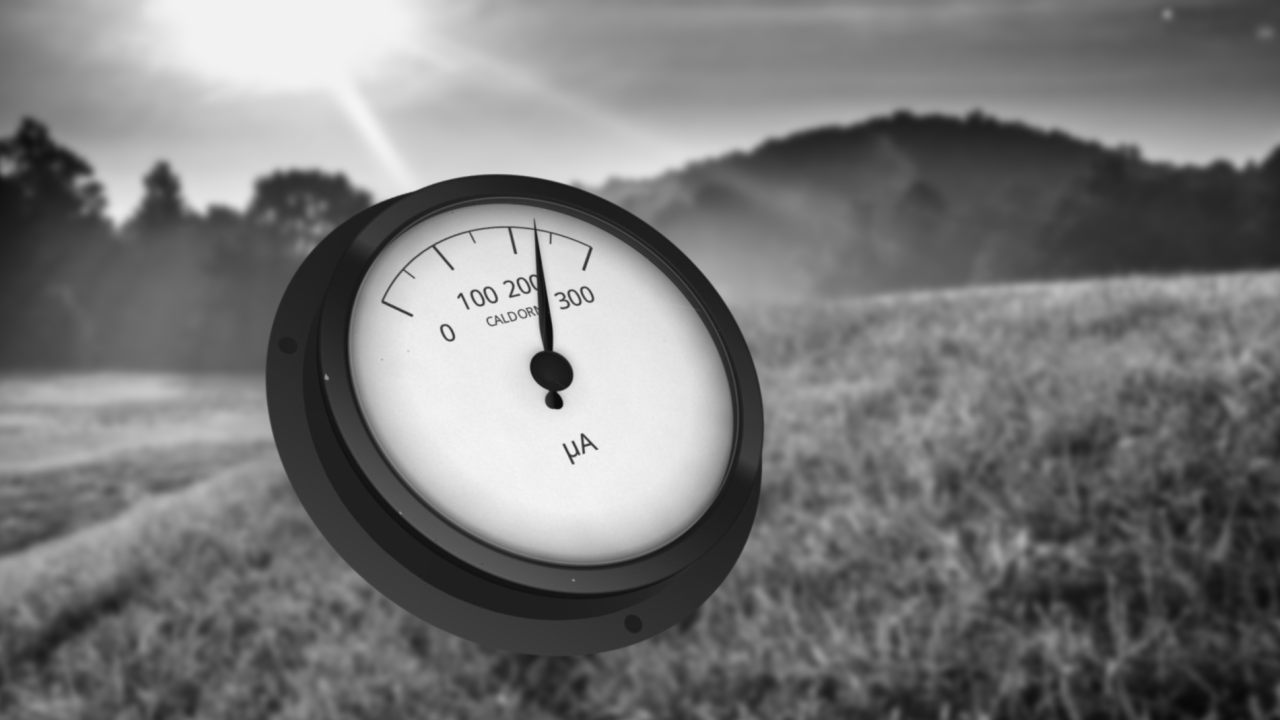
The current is {"value": 225, "unit": "µA"}
